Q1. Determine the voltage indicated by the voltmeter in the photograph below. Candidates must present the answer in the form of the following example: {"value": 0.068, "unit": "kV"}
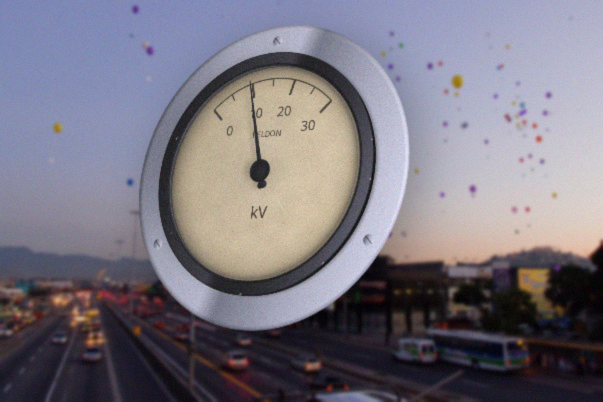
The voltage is {"value": 10, "unit": "kV"}
